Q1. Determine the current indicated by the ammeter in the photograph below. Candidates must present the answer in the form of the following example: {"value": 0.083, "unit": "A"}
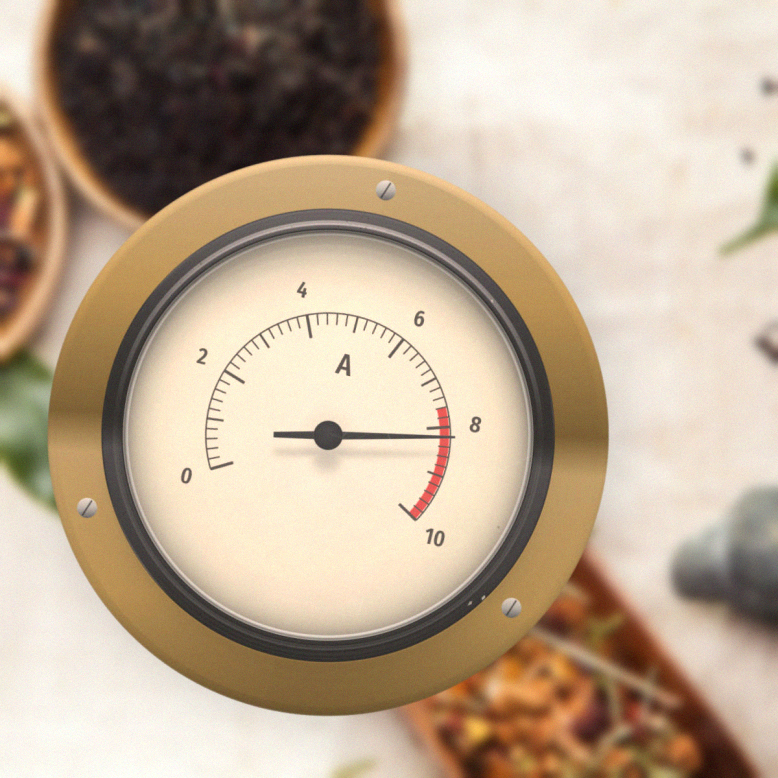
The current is {"value": 8.2, "unit": "A"}
